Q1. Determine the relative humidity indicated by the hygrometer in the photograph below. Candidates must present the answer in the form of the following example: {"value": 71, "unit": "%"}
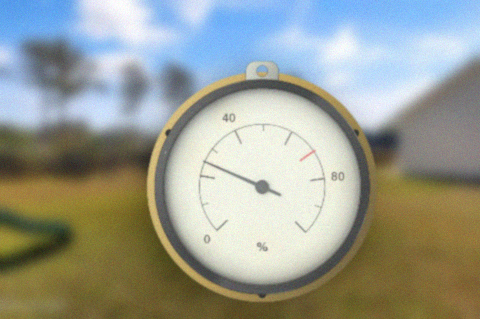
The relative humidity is {"value": 25, "unit": "%"}
